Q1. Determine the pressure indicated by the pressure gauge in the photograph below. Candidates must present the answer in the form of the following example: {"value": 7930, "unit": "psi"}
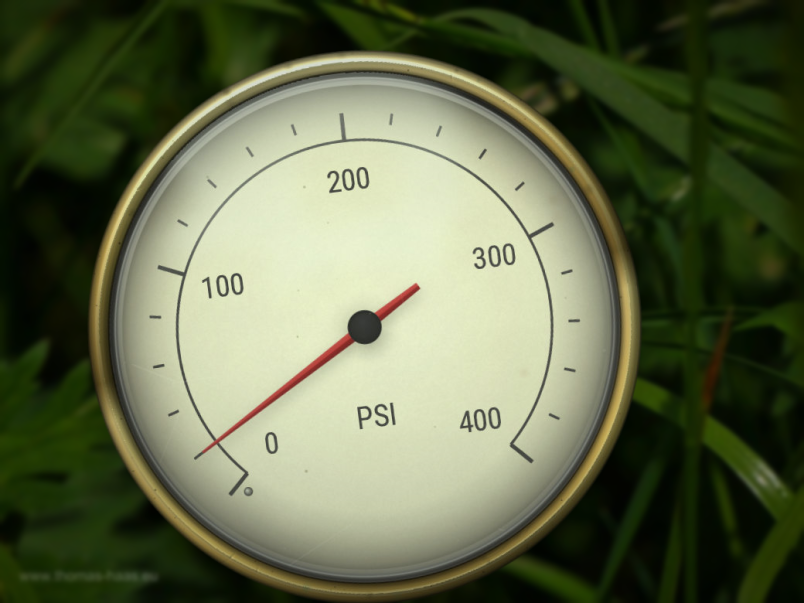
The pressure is {"value": 20, "unit": "psi"}
